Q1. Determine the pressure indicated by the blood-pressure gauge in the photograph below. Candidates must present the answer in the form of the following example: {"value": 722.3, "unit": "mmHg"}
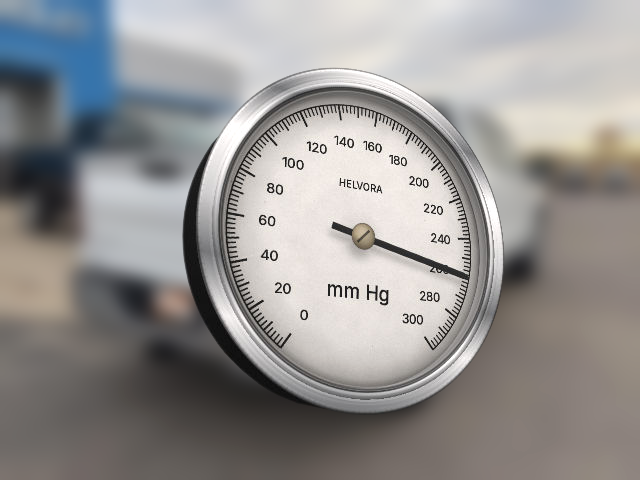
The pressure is {"value": 260, "unit": "mmHg"}
